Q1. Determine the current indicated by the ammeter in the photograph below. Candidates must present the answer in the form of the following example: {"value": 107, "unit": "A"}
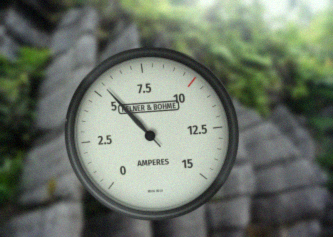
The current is {"value": 5.5, "unit": "A"}
